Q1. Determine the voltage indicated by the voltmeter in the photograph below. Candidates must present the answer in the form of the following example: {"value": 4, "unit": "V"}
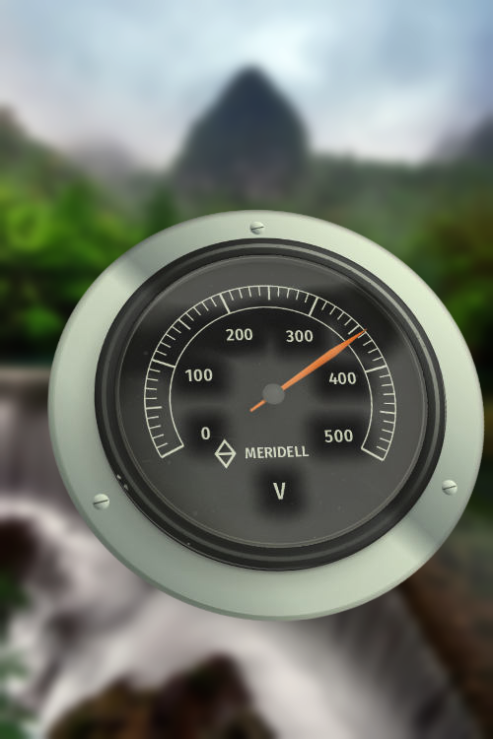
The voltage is {"value": 360, "unit": "V"}
